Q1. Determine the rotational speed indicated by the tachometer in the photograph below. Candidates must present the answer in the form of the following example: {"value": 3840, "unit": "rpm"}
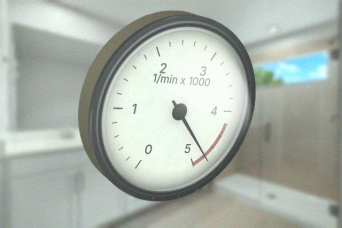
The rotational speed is {"value": 4800, "unit": "rpm"}
